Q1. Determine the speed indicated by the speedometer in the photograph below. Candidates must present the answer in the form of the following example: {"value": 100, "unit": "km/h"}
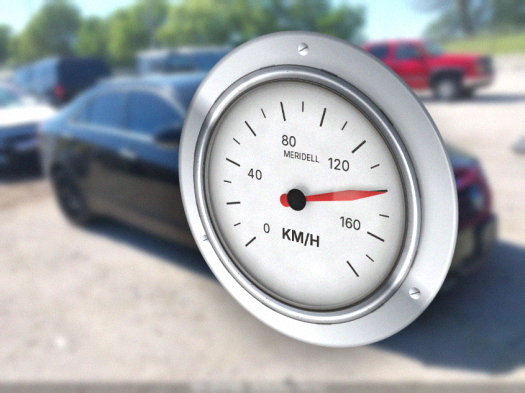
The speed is {"value": 140, "unit": "km/h"}
